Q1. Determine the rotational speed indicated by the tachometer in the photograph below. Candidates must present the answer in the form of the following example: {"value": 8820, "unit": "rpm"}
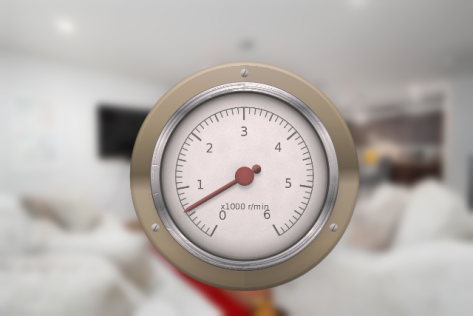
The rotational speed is {"value": 600, "unit": "rpm"}
